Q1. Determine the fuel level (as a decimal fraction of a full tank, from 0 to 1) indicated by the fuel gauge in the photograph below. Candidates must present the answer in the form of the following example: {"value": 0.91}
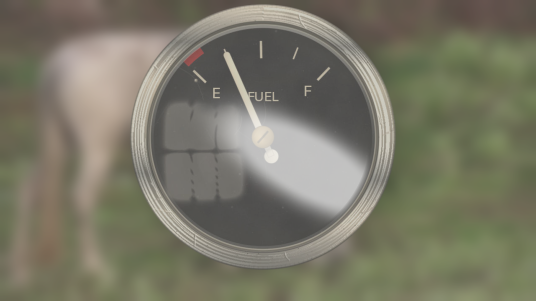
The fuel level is {"value": 0.25}
